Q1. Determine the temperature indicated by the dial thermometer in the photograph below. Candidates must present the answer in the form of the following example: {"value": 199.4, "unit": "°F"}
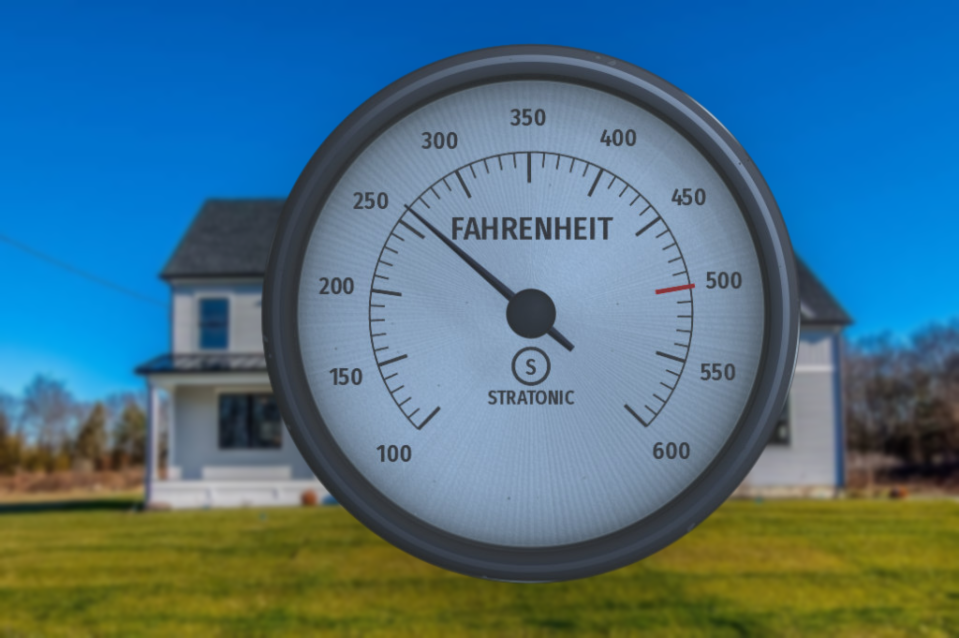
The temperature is {"value": 260, "unit": "°F"}
